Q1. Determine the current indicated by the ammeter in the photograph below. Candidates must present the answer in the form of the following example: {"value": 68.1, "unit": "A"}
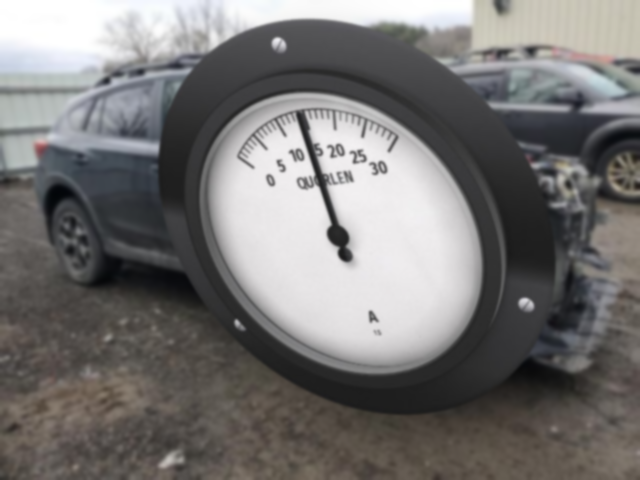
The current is {"value": 15, "unit": "A"}
